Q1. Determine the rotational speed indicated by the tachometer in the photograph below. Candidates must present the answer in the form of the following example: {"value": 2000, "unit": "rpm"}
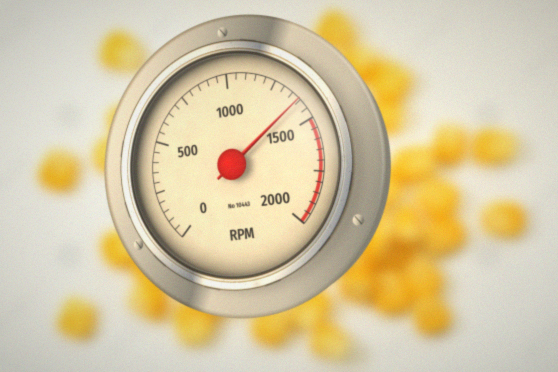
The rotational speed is {"value": 1400, "unit": "rpm"}
